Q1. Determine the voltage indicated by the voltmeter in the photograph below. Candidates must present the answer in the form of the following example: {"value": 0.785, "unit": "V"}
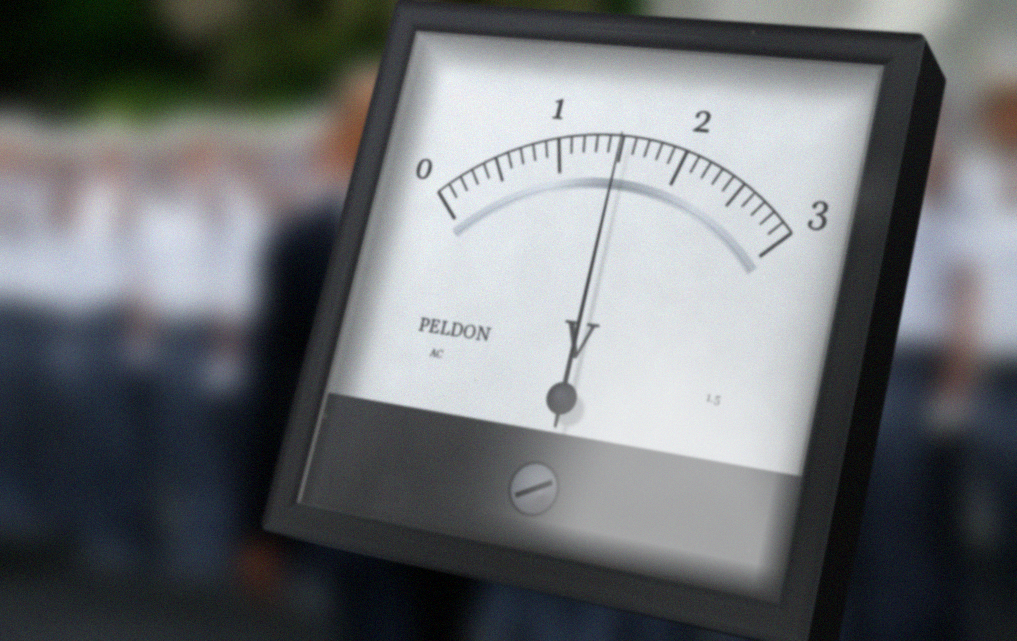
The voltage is {"value": 1.5, "unit": "V"}
